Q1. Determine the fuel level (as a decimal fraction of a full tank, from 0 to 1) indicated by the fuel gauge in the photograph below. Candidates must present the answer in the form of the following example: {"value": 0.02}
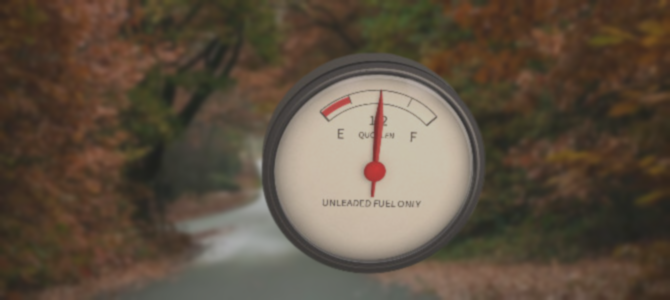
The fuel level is {"value": 0.5}
